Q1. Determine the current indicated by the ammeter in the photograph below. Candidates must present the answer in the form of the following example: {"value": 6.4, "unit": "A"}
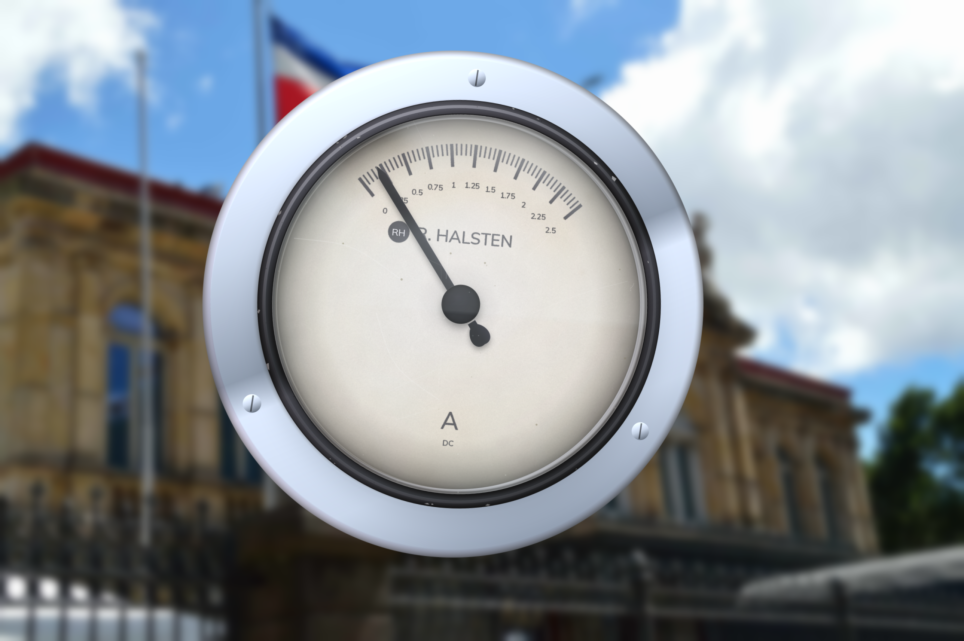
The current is {"value": 0.2, "unit": "A"}
